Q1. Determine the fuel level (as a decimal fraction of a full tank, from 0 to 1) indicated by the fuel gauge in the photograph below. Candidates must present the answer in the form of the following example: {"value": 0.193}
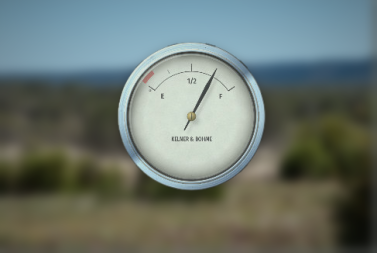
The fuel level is {"value": 0.75}
